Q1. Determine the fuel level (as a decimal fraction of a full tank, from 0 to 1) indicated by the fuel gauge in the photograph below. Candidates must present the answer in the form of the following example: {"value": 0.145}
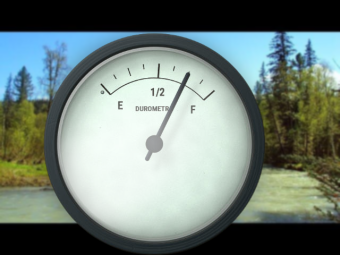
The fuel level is {"value": 0.75}
